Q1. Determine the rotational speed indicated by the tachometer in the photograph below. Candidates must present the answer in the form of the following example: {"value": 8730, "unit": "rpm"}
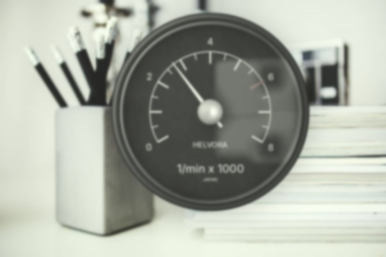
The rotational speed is {"value": 2750, "unit": "rpm"}
